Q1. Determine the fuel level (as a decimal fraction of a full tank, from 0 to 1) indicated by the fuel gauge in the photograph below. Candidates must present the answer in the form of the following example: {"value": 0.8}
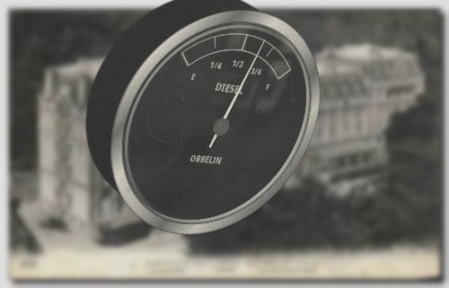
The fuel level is {"value": 0.625}
